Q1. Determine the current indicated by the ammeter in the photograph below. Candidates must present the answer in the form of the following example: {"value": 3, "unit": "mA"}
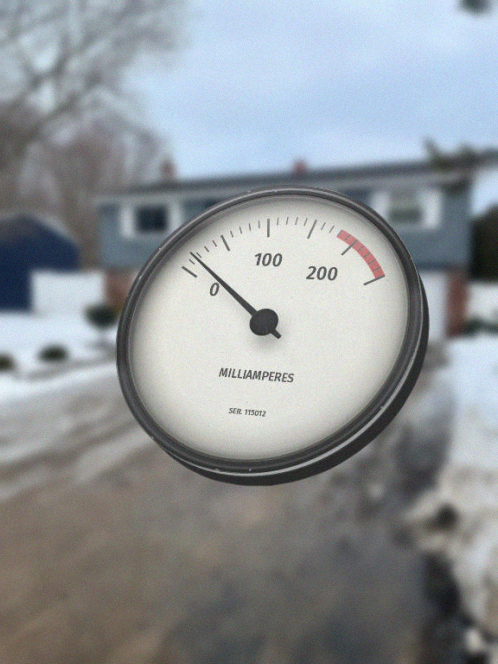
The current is {"value": 15, "unit": "mA"}
